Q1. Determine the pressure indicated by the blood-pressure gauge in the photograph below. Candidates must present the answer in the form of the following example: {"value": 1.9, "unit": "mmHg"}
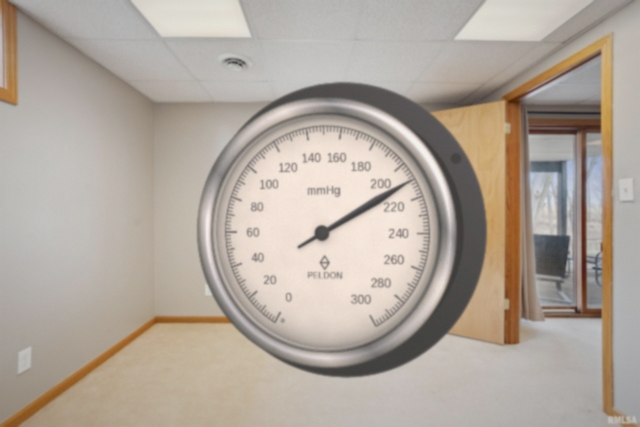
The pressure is {"value": 210, "unit": "mmHg"}
